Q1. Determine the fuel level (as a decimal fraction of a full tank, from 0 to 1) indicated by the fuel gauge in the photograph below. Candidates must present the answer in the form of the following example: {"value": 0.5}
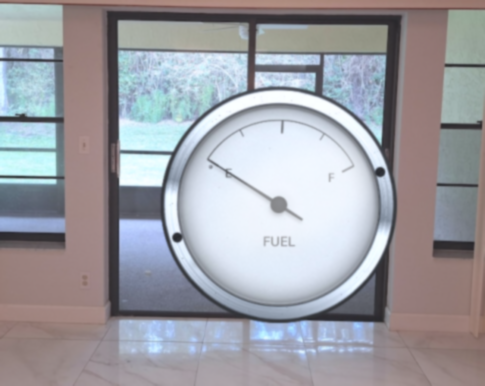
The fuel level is {"value": 0}
